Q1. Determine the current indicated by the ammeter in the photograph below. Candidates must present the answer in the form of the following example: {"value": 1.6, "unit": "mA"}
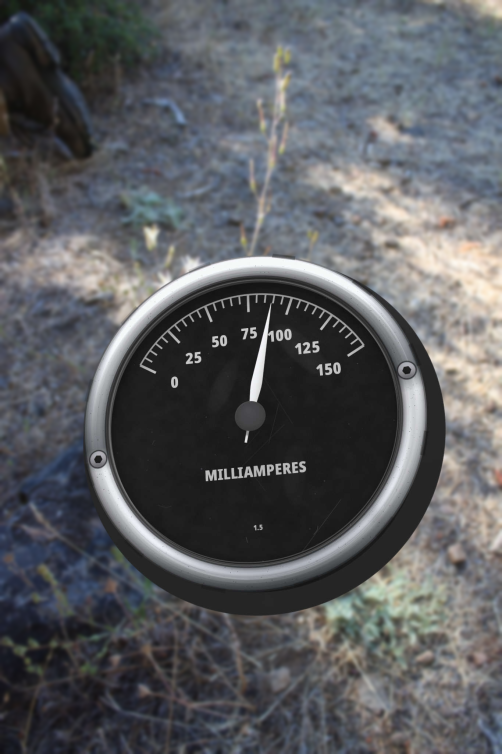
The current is {"value": 90, "unit": "mA"}
